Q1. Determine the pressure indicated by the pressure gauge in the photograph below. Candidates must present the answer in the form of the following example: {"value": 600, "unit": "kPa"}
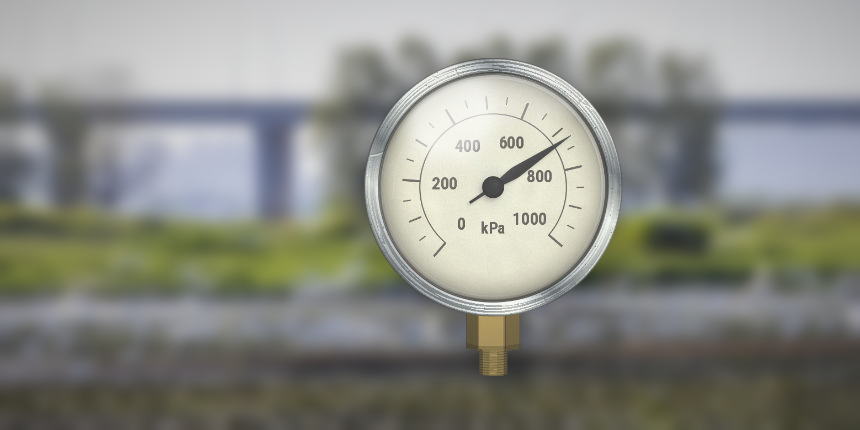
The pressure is {"value": 725, "unit": "kPa"}
